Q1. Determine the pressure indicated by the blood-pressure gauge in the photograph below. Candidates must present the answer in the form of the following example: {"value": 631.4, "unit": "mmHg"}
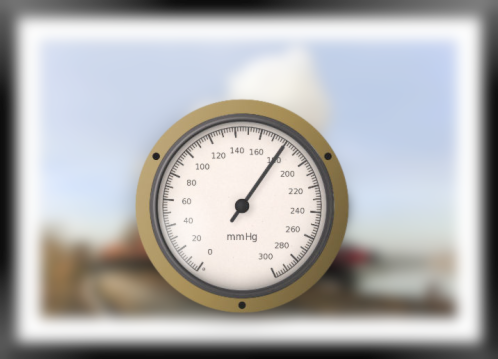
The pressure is {"value": 180, "unit": "mmHg"}
